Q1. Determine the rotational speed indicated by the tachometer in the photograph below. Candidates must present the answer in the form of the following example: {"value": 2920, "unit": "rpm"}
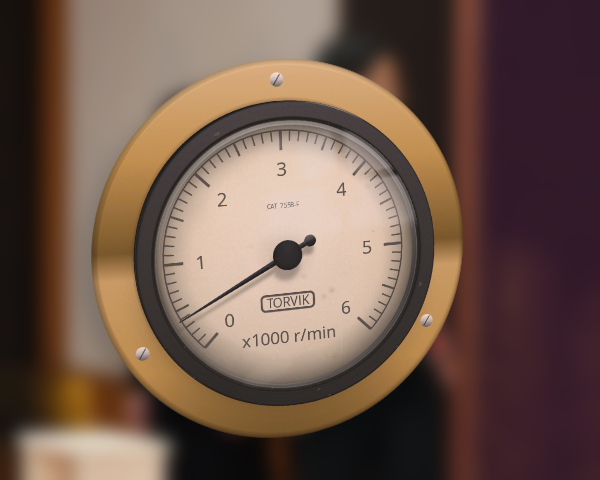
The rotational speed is {"value": 400, "unit": "rpm"}
